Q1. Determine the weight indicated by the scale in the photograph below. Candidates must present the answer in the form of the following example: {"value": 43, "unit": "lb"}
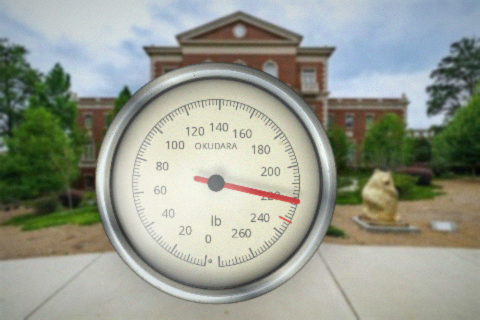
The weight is {"value": 220, "unit": "lb"}
